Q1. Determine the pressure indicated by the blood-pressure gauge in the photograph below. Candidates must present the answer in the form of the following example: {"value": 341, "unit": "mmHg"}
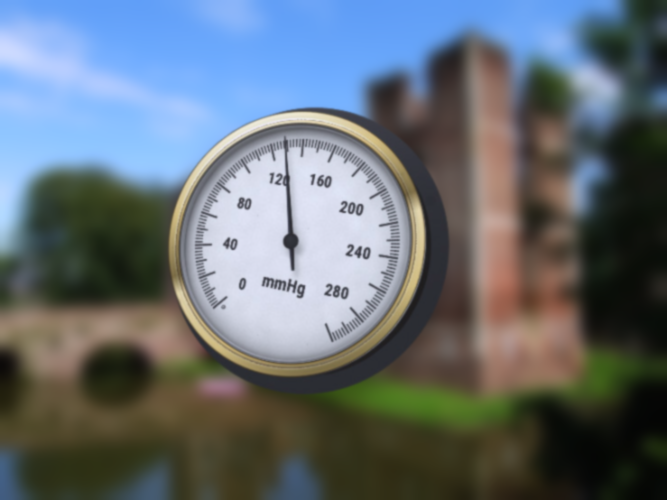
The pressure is {"value": 130, "unit": "mmHg"}
